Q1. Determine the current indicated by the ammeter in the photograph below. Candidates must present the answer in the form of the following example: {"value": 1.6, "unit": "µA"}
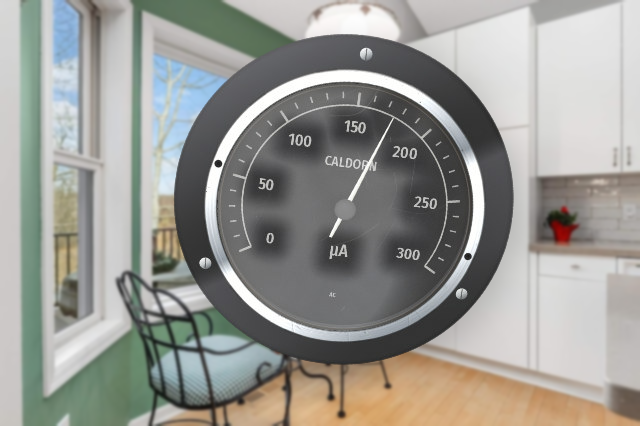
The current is {"value": 175, "unit": "µA"}
